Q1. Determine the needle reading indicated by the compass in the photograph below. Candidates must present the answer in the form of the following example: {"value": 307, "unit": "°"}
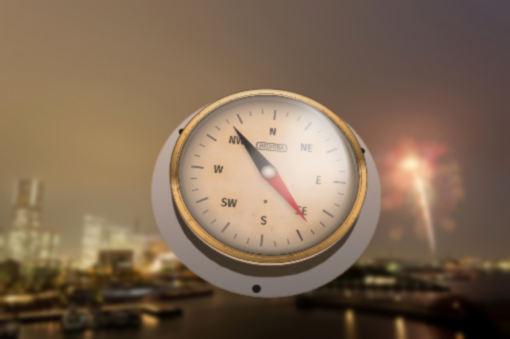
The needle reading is {"value": 140, "unit": "°"}
